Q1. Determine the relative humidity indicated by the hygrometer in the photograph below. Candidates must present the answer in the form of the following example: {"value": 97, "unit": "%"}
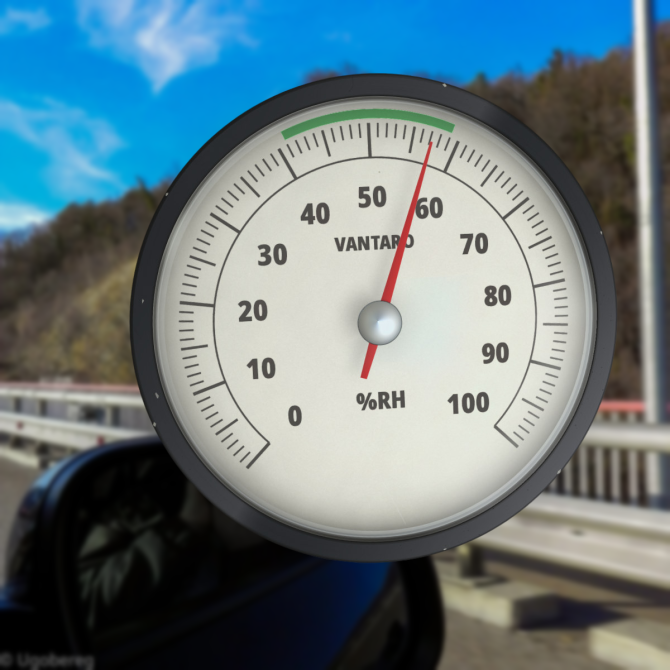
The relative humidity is {"value": 57, "unit": "%"}
